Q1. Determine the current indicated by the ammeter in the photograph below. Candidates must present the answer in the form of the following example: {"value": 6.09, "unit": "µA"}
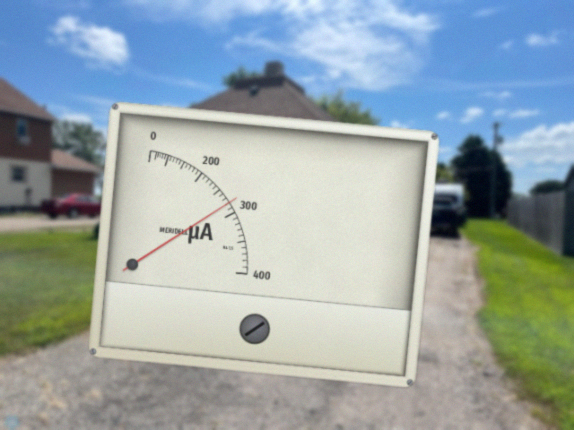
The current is {"value": 280, "unit": "µA"}
